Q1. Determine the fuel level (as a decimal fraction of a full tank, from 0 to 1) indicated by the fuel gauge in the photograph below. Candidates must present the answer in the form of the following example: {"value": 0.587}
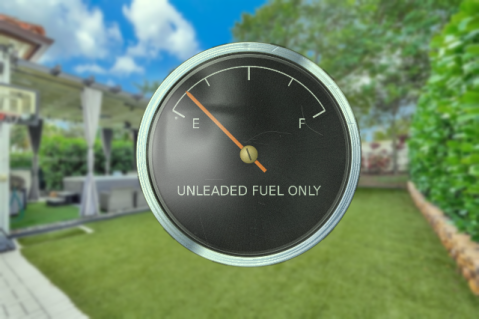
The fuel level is {"value": 0.125}
